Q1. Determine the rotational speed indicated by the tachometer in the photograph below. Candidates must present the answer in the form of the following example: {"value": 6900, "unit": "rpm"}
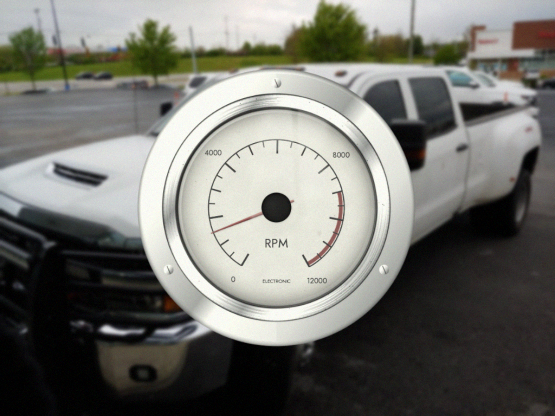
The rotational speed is {"value": 1500, "unit": "rpm"}
